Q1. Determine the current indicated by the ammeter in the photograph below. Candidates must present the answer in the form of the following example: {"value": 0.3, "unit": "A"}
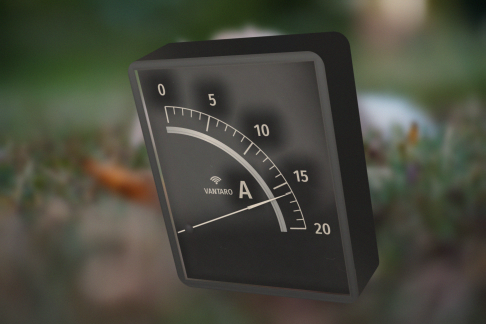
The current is {"value": 16, "unit": "A"}
